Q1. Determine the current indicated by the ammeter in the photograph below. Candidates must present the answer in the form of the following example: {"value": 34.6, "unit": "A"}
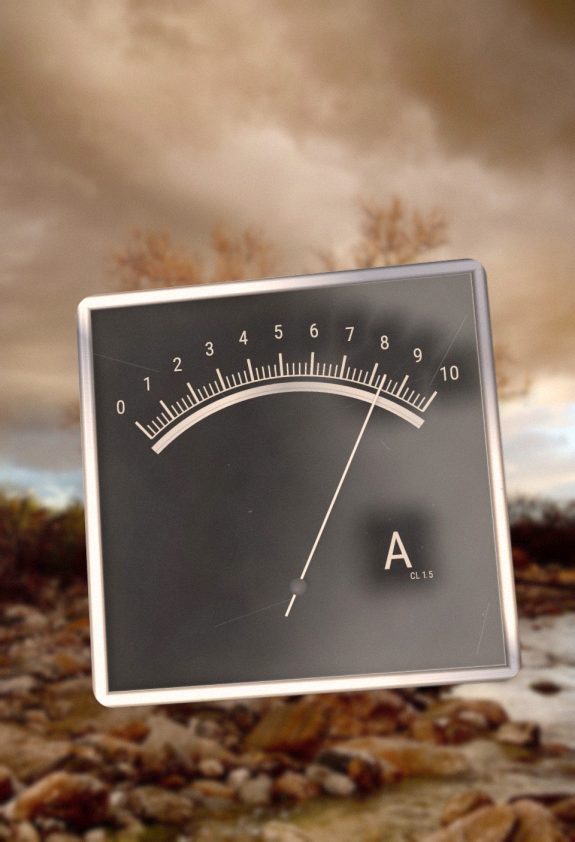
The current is {"value": 8.4, "unit": "A"}
